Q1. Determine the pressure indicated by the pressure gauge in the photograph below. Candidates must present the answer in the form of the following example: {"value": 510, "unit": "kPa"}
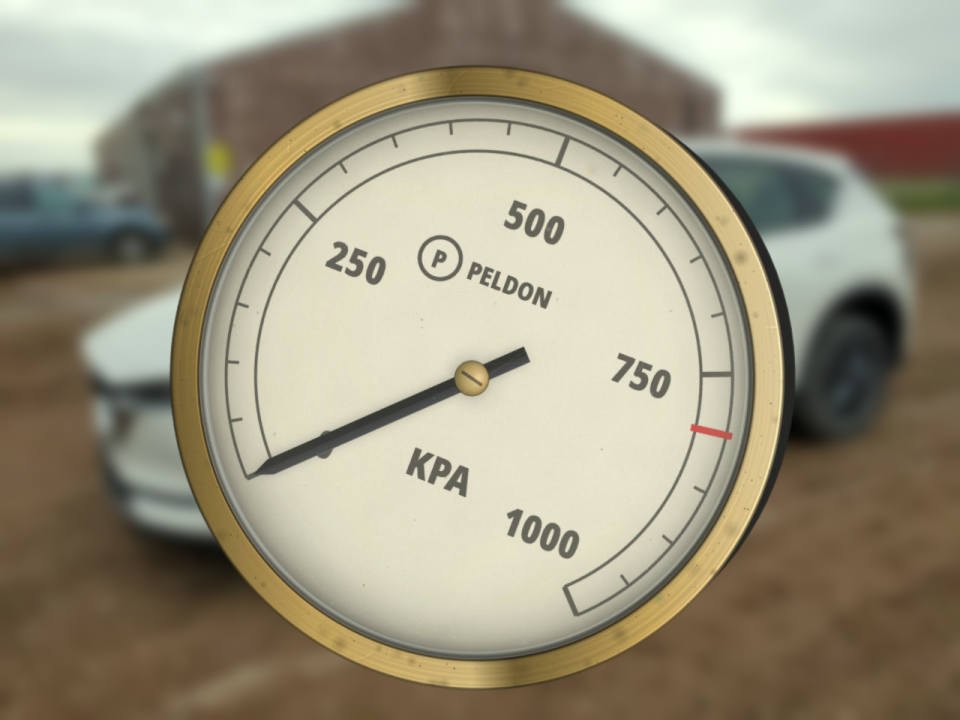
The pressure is {"value": 0, "unit": "kPa"}
